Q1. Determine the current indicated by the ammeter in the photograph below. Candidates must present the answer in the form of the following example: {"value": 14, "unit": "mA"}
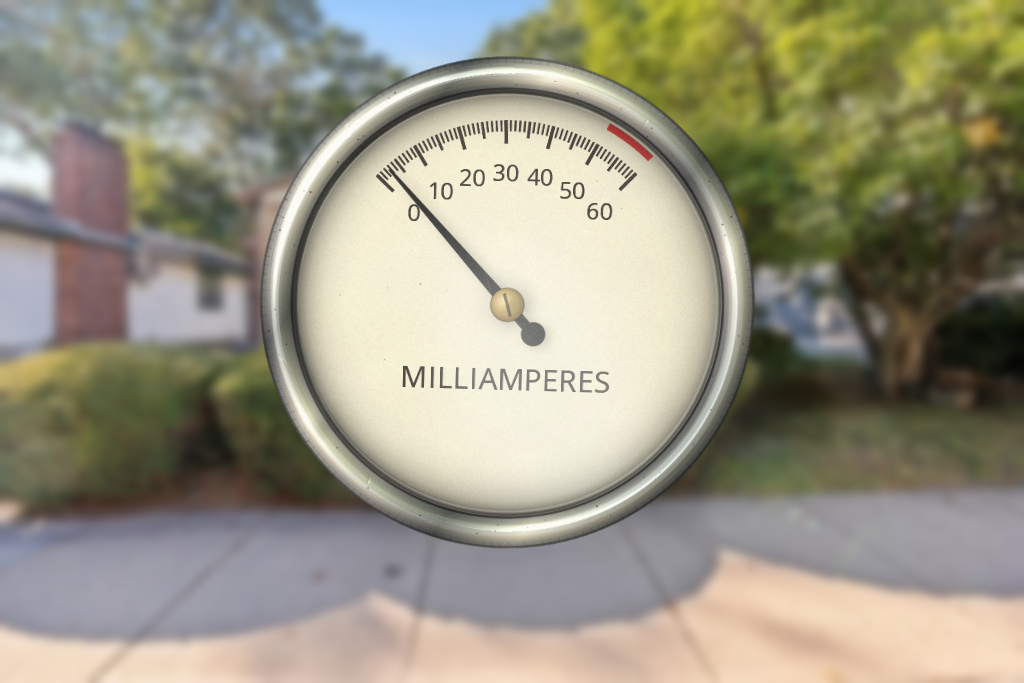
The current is {"value": 3, "unit": "mA"}
